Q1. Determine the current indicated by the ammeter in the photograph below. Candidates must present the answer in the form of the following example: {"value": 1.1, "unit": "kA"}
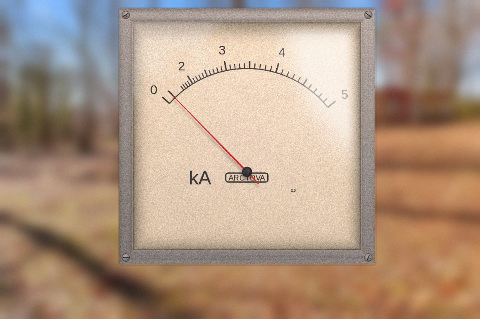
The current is {"value": 1, "unit": "kA"}
